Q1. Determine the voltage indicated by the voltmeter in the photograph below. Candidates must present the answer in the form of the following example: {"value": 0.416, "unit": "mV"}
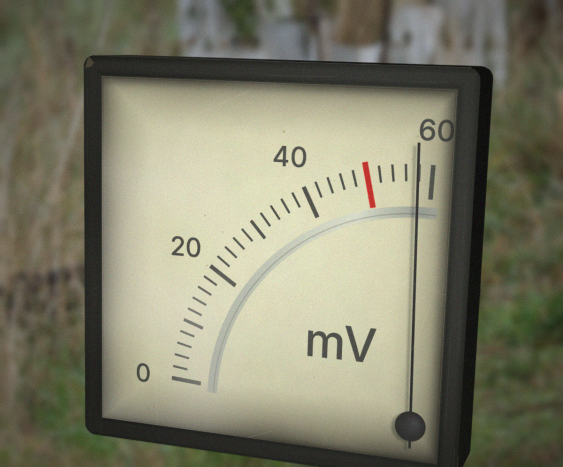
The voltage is {"value": 58, "unit": "mV"}
